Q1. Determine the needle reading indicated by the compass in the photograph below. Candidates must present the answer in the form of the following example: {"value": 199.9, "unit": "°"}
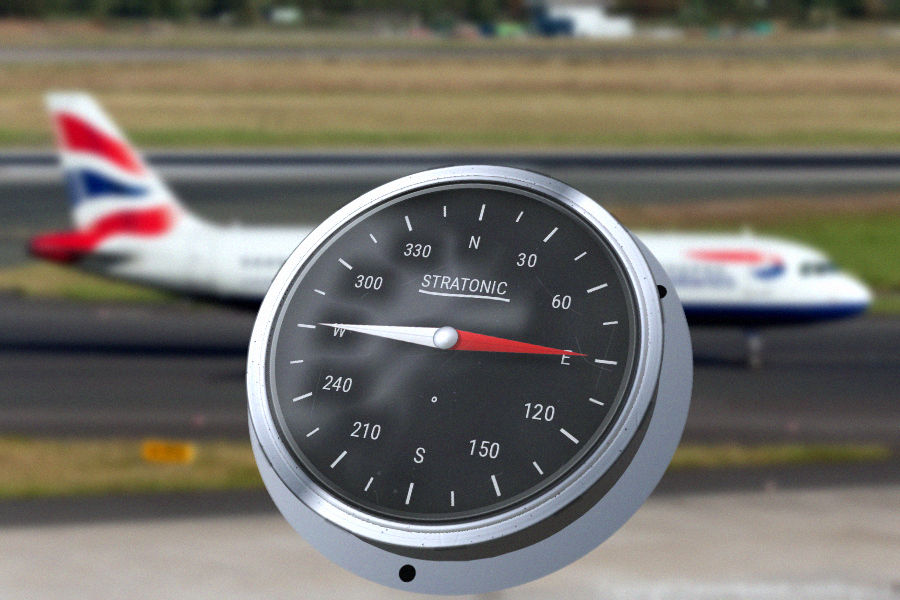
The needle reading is {"value": 90, "unit": "°"}
